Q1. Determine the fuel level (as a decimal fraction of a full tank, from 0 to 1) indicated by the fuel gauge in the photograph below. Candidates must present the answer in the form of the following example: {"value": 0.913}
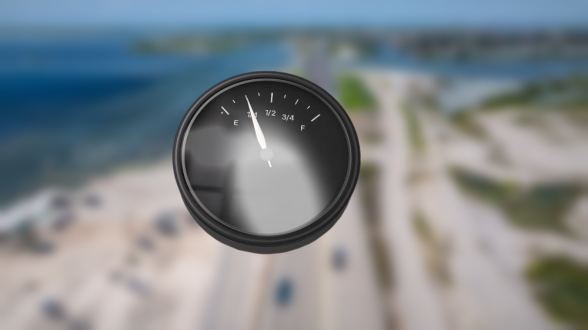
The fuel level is {"value": 0.25}
